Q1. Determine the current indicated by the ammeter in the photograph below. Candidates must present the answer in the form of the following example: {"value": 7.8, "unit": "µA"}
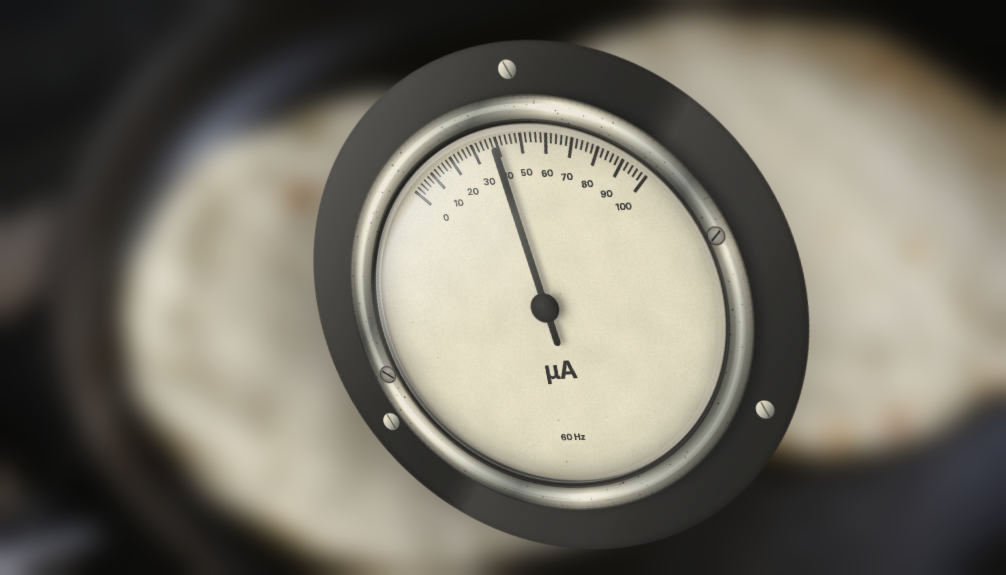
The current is {"value": 40, "unit": "µA"}
